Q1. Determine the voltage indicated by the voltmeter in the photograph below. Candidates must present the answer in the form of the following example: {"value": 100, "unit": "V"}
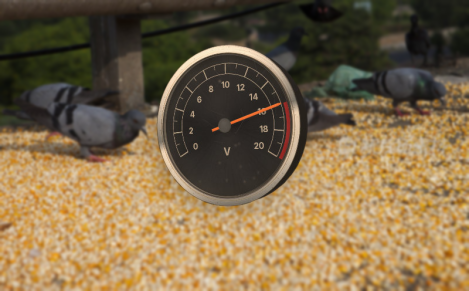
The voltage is {"value": 16, "unit": "V"}
